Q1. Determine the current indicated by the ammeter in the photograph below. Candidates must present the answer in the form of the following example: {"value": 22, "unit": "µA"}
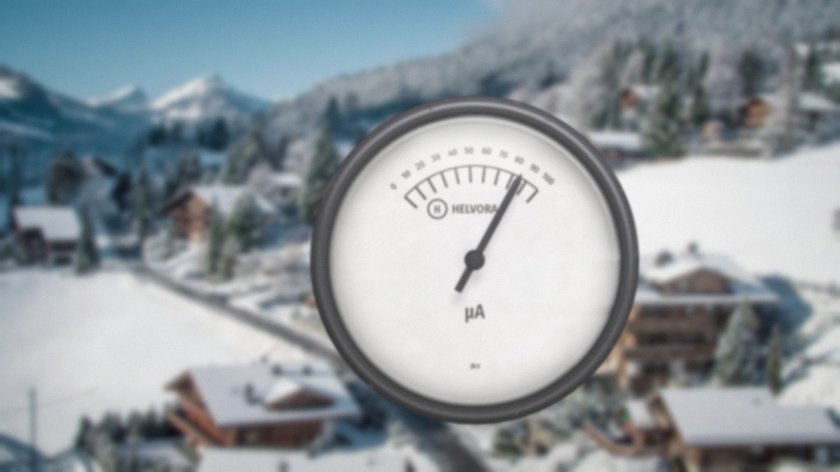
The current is {"value": 85, "unit": "µA"}
